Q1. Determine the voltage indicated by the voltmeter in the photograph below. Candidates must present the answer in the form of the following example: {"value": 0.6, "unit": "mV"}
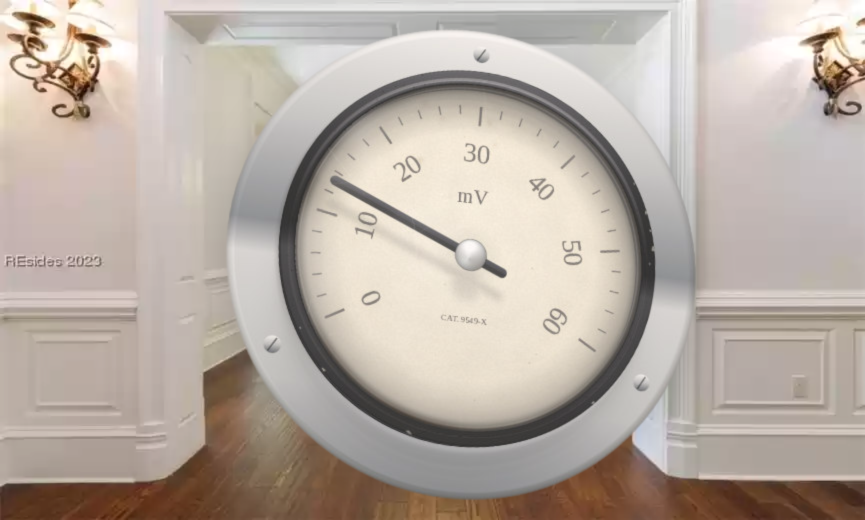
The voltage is {"value": 13, "unit": "mV"}
